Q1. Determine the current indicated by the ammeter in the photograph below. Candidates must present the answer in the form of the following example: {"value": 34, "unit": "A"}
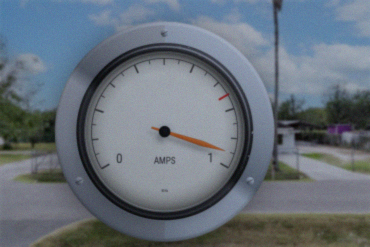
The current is {"value": 0.95, "unit": "A"}
